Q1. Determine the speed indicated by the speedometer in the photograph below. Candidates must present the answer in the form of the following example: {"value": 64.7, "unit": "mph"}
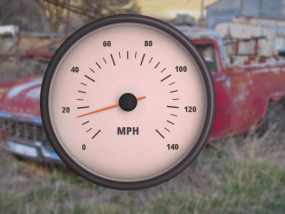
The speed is {"value": 15, "unit": "mph"}
